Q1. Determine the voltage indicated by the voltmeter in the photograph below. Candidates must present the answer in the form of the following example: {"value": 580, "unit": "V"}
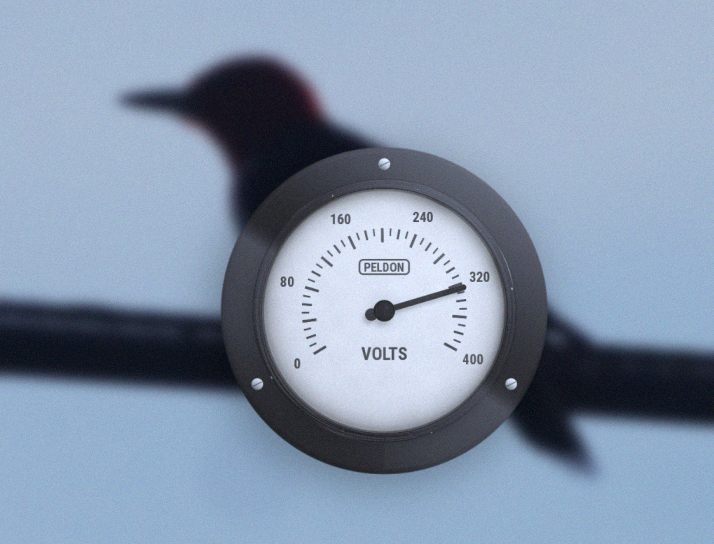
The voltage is {"value": 325, "unit": "V"}
